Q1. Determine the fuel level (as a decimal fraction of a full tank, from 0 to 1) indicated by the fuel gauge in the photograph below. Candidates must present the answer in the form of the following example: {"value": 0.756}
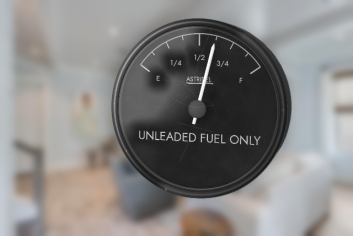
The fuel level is {"value": 0.625}
